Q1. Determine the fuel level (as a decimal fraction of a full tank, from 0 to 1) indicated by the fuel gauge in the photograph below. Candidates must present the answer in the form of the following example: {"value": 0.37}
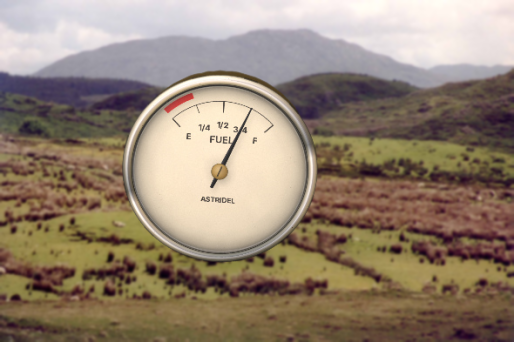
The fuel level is {"value": 0.75}
